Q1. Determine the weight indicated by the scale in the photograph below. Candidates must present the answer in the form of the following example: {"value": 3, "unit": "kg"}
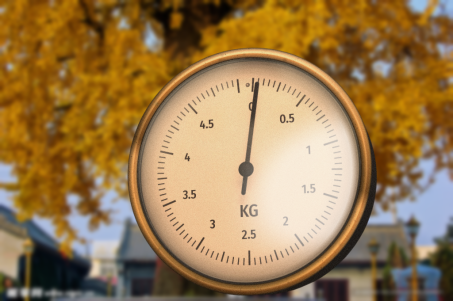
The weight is {"value": 0.05, "unit": "kg"}
